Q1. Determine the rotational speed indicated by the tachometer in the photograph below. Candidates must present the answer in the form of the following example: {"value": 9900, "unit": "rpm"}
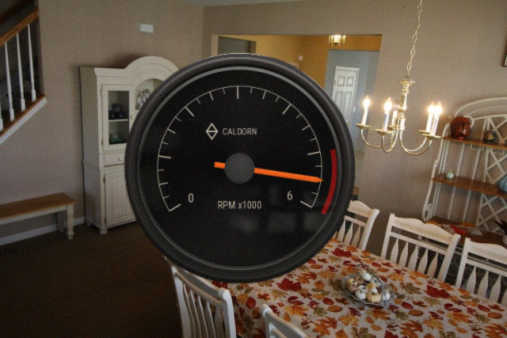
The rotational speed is {"value": 5500, "unit": "rpm"}
